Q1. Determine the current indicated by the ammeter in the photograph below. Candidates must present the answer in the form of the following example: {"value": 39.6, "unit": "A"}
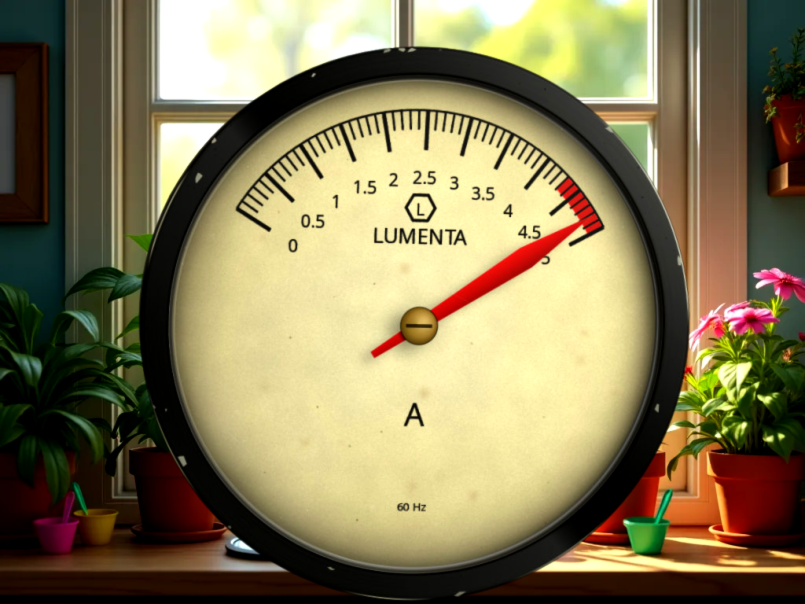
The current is {"value": 4.8, "unit": "A"}
